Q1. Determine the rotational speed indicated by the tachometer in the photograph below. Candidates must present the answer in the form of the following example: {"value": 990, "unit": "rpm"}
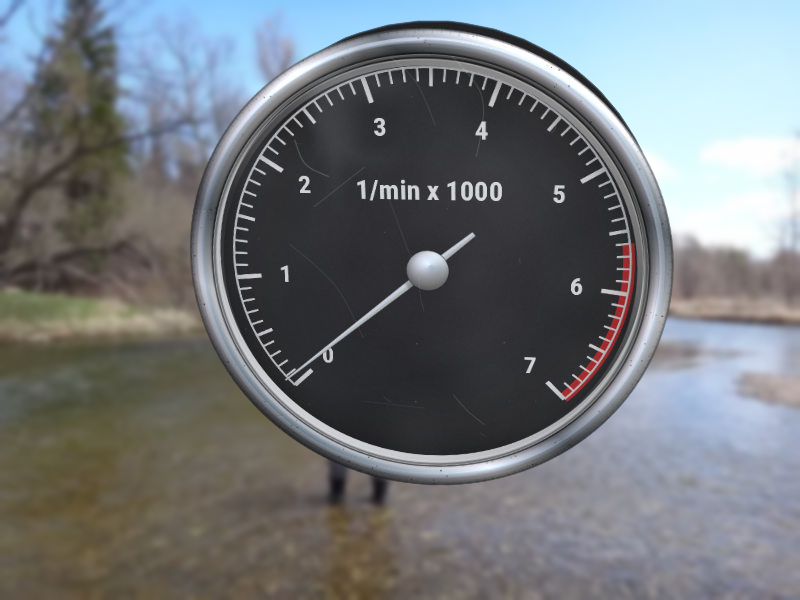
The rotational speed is {"value": 100, "unit": "rpm"}
